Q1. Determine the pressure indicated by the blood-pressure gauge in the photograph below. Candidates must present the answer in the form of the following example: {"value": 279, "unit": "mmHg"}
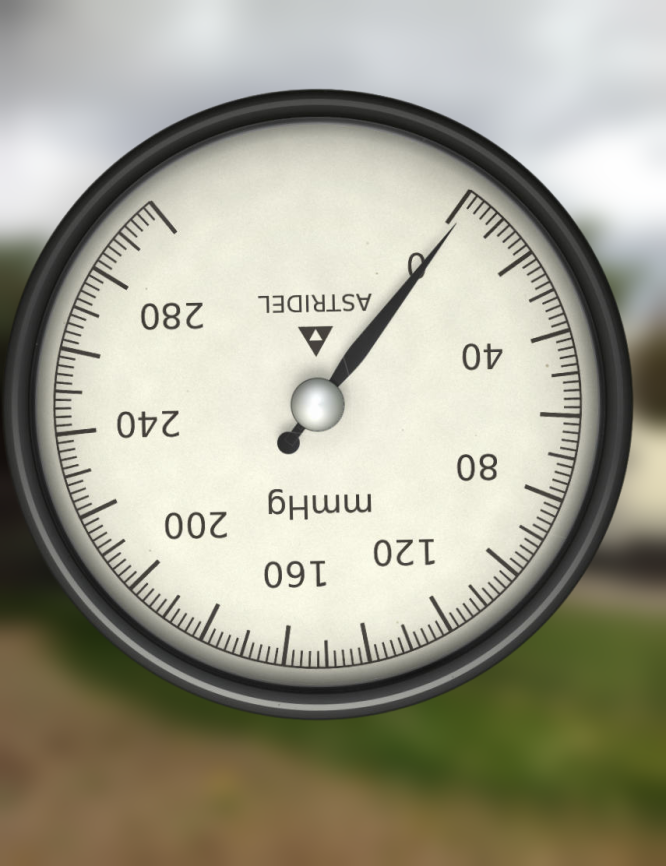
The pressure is {"value": 2, "unit": "mmHg"}
